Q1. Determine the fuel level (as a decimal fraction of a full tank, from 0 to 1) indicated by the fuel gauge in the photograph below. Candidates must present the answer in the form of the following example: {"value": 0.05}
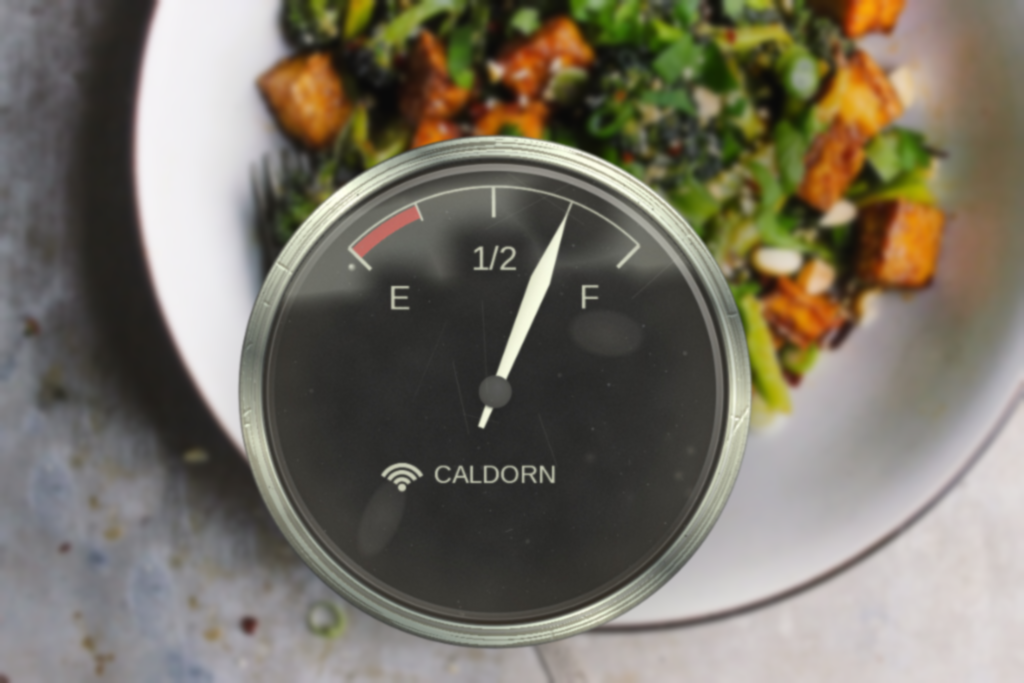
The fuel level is {"value": 0.75}
